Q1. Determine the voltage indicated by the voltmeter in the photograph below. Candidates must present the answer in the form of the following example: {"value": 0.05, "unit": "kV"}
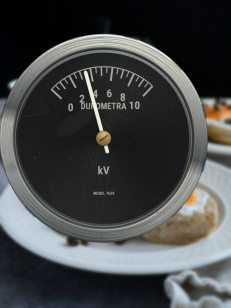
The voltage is {"value": 3.5, "unit": "kV"}
